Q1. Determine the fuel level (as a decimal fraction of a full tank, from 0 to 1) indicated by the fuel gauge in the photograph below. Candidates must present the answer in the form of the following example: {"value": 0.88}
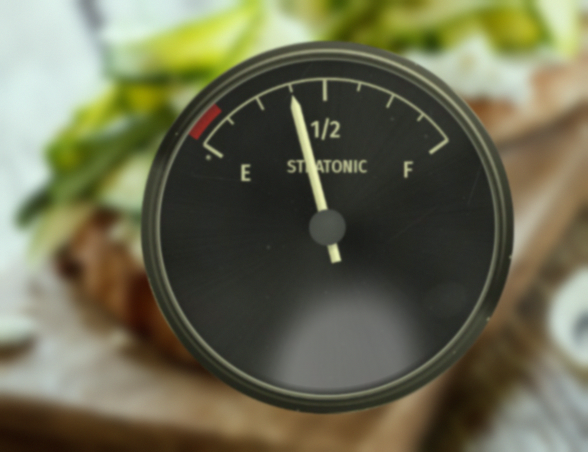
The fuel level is {"value": 0.375}
